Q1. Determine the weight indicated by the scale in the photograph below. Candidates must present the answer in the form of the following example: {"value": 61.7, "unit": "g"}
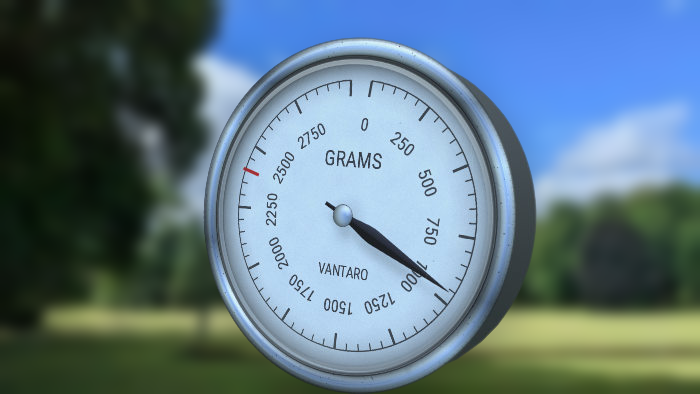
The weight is {"value": 950, "unit": "g"}
